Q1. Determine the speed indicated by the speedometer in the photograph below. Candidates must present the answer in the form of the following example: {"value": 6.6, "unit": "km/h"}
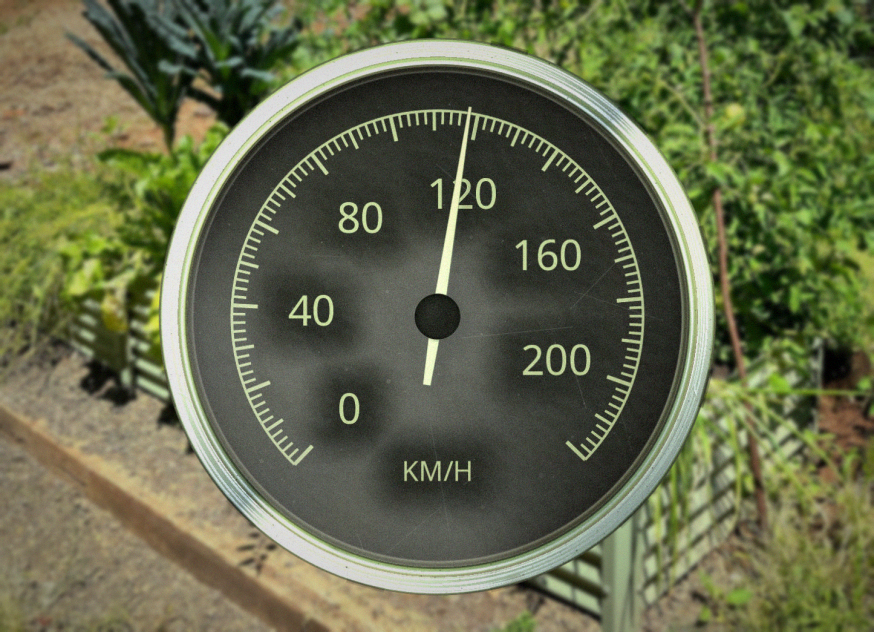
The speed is {"value": 118, "unit": "km/h"}
